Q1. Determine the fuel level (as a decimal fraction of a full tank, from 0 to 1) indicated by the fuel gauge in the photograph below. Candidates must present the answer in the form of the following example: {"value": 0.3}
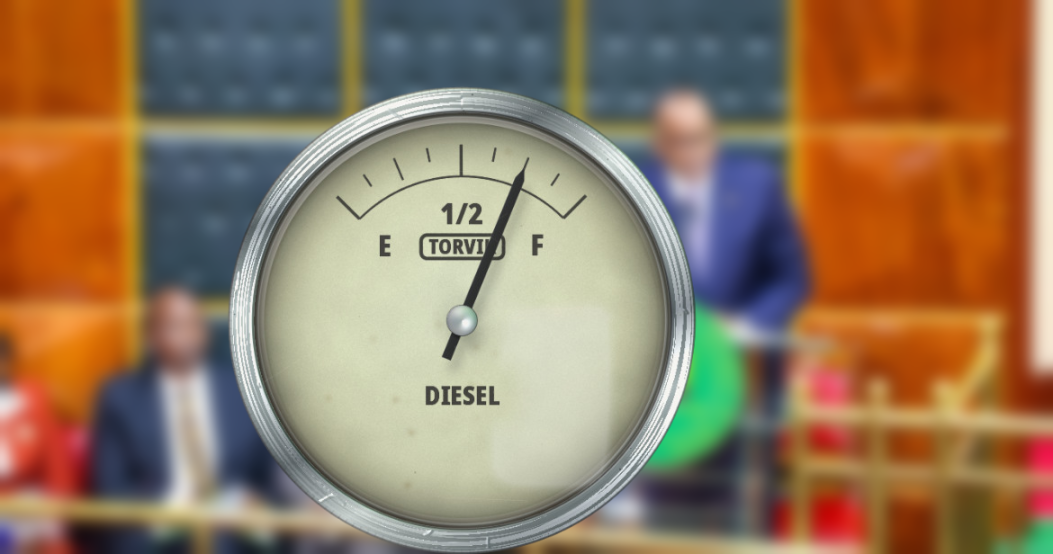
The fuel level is {"value": 0.75}
